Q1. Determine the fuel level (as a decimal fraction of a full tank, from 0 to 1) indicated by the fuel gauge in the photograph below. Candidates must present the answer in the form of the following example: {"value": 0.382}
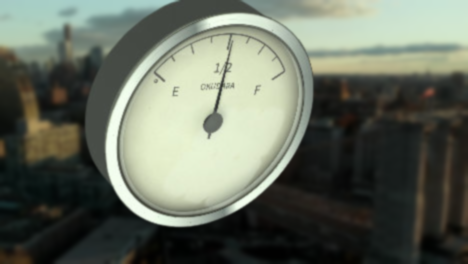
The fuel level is {"value": 0.5}
